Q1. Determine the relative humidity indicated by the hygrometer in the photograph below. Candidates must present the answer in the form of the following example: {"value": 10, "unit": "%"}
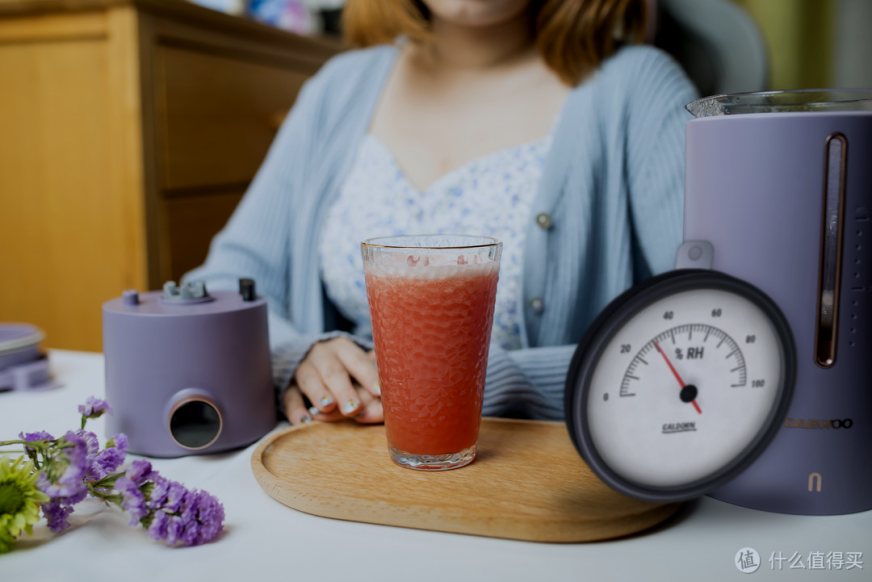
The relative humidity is {"value": 30, "unit": "%"}
